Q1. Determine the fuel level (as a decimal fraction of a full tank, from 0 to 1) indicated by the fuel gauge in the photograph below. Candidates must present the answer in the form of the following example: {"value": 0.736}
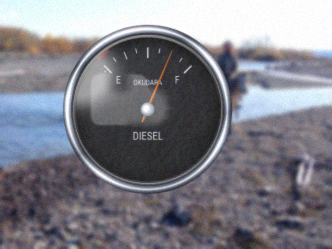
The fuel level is {"value": 0.75}
